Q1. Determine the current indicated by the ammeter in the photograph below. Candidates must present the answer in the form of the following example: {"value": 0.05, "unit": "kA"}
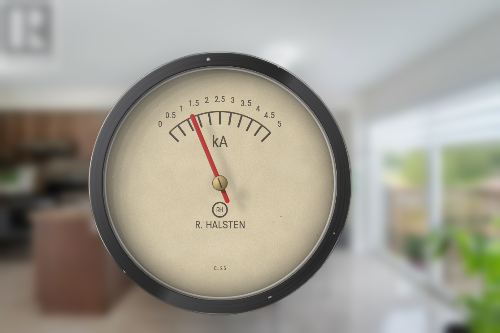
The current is {"value": 1.25, "unit": "kA"}
